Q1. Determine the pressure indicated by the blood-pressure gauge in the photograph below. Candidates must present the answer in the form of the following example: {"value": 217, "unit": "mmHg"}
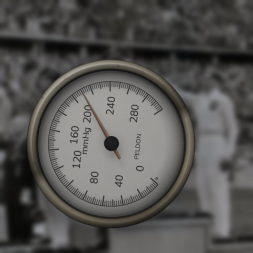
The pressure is {"value": 210, "unit": "mmHg"}
